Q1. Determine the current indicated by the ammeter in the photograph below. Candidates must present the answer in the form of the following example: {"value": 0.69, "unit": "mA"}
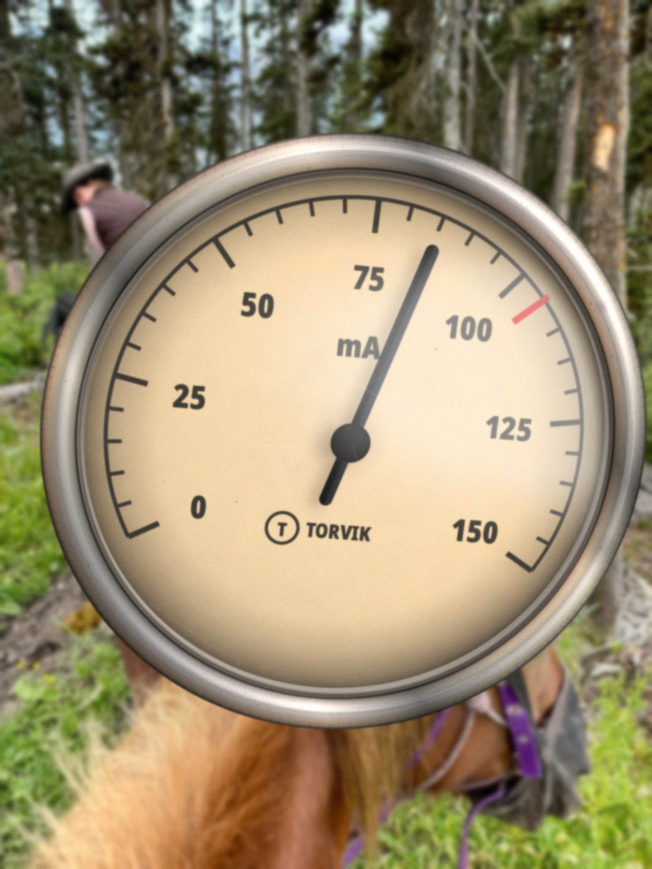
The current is {"value": 85, "unit": "mA"}
